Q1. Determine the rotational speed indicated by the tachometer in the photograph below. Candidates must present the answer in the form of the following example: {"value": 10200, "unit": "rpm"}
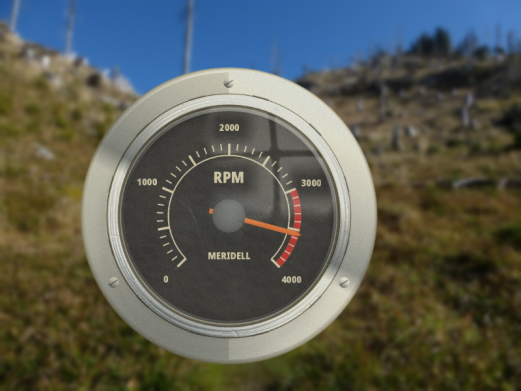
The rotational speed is {"value": 3550, "unit": "rpm"}
